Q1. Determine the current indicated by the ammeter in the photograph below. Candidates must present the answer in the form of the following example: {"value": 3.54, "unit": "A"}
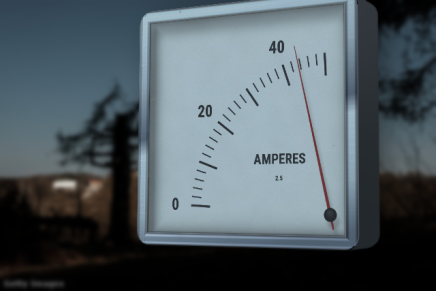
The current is {"value": 44, "unit": "A"}
